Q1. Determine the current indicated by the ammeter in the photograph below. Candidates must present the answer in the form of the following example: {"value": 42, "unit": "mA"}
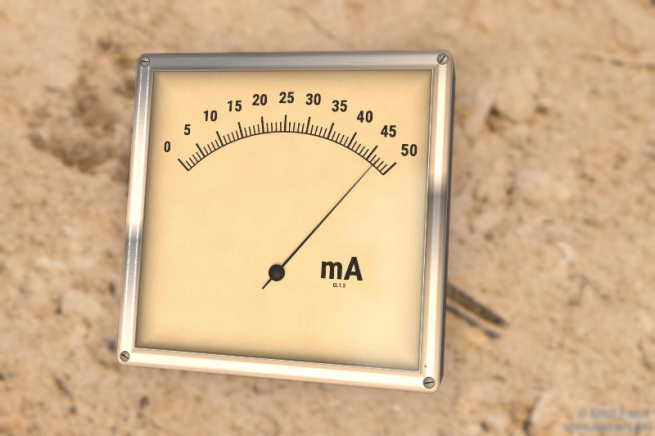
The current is {"value": 47, "unit": "mA"}
